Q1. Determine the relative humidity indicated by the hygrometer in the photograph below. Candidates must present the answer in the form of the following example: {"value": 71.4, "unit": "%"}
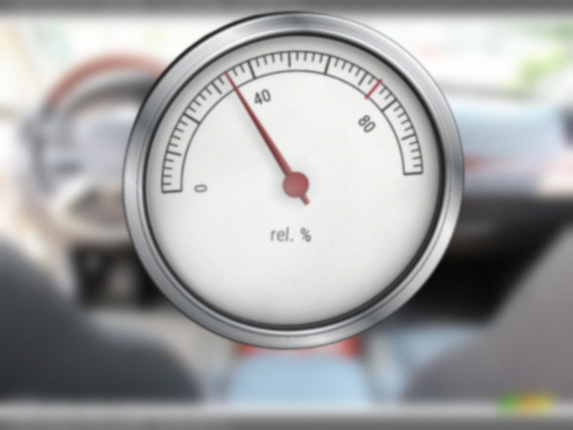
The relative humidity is {"value": 34, "unit": "%"}
